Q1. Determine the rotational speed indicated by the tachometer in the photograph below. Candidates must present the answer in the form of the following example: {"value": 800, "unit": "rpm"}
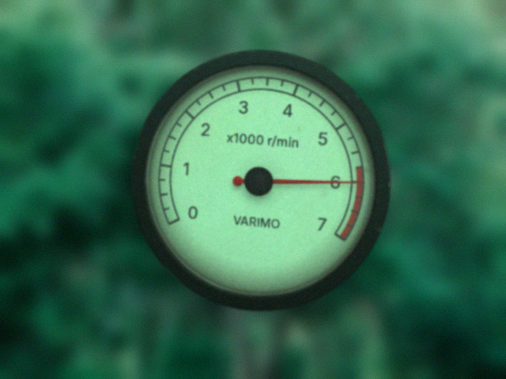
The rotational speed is {"value": 6000, "unit": "rpm"}
